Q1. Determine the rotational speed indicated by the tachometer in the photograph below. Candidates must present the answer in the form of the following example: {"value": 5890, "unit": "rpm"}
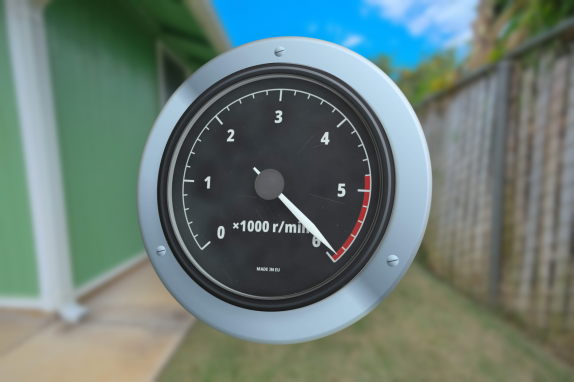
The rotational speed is {"value": 5900, "unit": "rpm"}
